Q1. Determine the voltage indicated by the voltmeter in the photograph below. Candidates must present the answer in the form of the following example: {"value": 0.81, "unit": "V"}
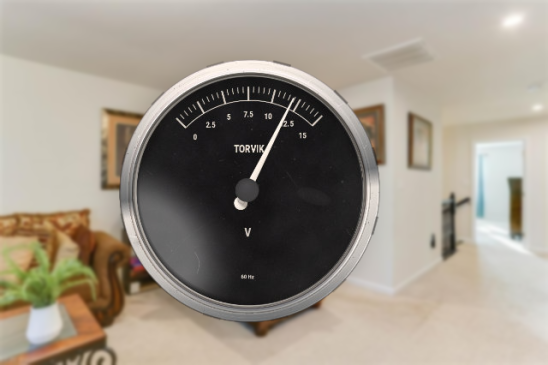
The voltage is {"value": 12, "unit": "V"}
